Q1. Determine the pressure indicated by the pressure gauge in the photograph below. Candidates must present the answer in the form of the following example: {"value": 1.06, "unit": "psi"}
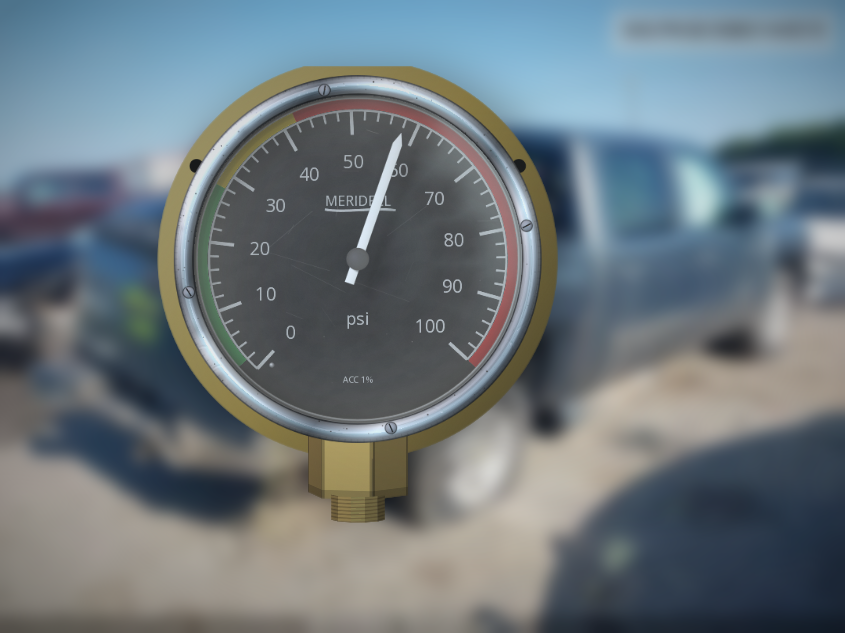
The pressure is {"value": 58, "unit": "psi"}
